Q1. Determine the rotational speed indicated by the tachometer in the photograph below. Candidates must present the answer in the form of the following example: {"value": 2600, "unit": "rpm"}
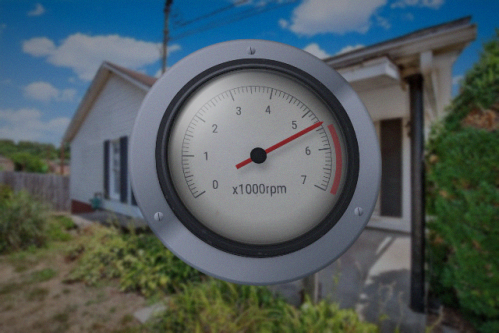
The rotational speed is {"value": 5400, "unit": "rpm"}
